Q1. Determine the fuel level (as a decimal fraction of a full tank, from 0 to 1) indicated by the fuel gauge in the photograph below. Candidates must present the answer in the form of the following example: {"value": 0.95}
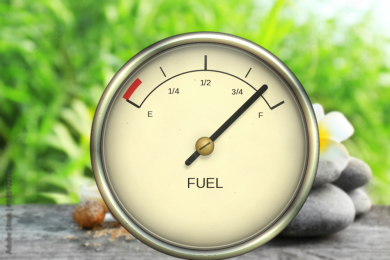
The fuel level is {"value": 0.875}
